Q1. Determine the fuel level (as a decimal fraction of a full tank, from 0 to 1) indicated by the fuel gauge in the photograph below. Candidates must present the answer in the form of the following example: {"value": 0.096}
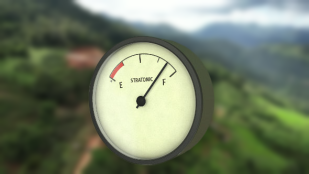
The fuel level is {"value": 0.875}
